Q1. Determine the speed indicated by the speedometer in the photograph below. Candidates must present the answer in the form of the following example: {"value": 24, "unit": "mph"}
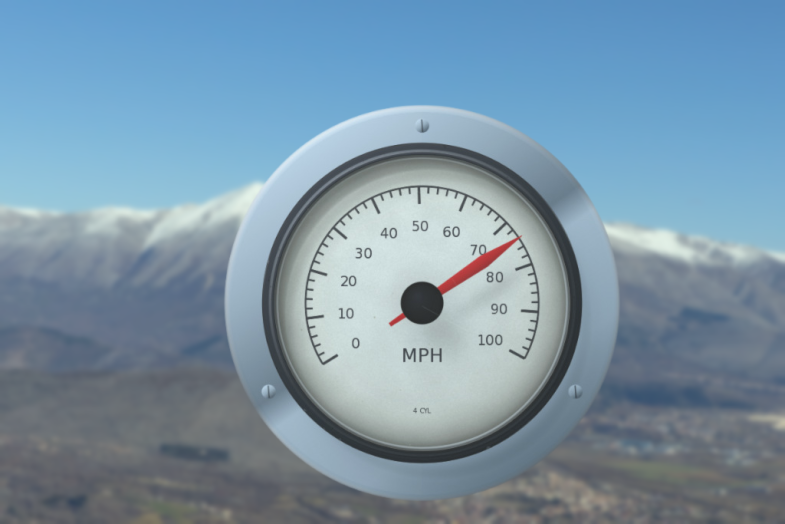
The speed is {"value": 74, "unit": "mph"}
